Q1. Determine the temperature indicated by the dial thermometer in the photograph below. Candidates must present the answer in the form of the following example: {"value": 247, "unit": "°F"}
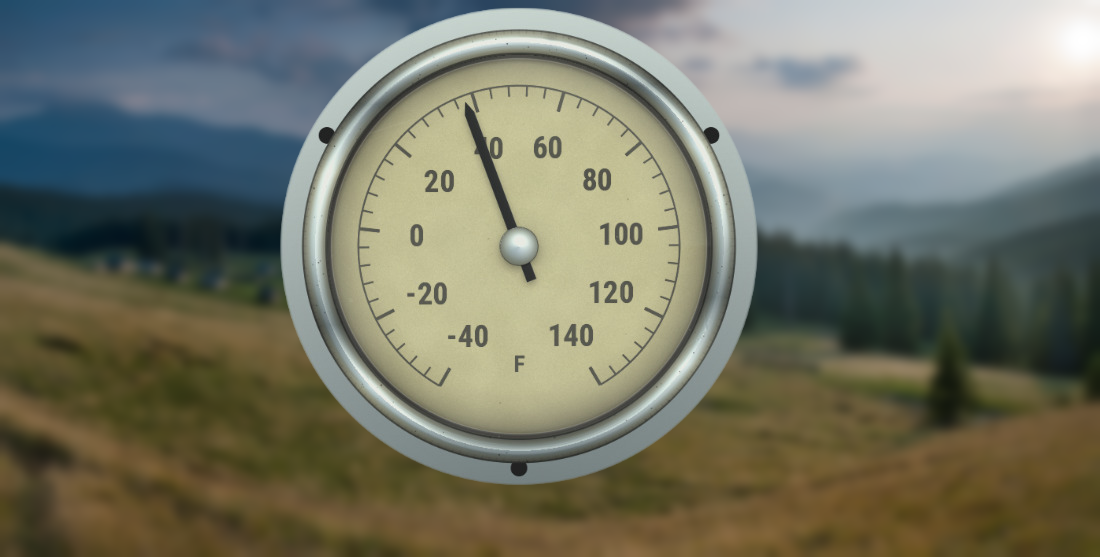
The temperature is {"value": 38, "unit": "°F"}
